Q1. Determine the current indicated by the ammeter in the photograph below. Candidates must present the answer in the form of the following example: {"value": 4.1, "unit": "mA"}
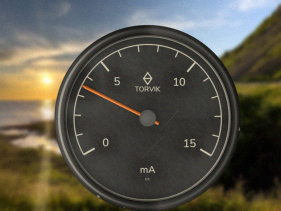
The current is {"value": 3.5, "unit": "mA"}
